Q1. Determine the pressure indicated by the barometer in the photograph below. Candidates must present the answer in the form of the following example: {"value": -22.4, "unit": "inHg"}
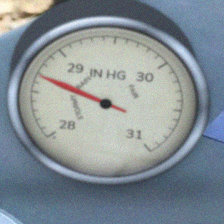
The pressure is {"value": 28.7, "unit": "inHg"}
